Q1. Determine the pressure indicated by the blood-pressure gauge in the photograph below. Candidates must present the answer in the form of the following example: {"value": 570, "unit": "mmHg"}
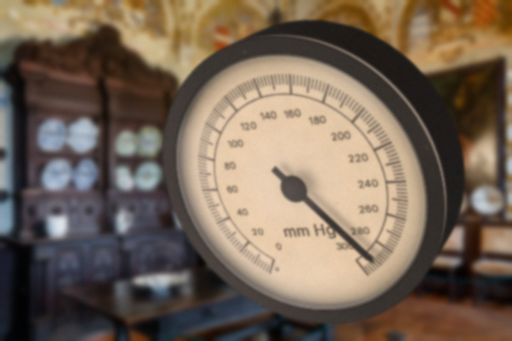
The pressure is {"value": 290, "unit": "mmHg"}
